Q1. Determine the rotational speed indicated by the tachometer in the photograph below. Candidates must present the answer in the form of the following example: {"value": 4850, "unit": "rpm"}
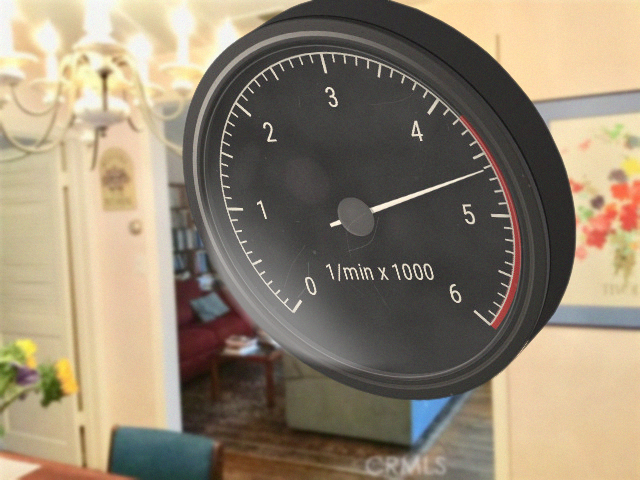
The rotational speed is {"value": 4600, "unit": "rpm"}
